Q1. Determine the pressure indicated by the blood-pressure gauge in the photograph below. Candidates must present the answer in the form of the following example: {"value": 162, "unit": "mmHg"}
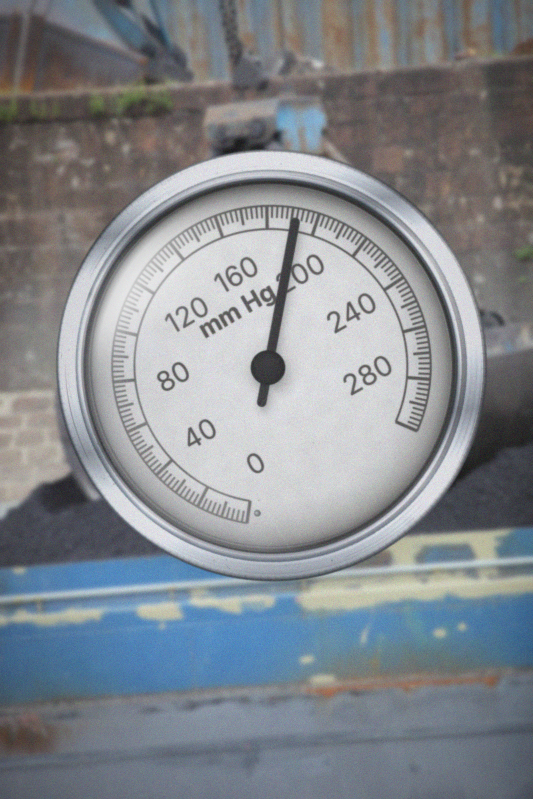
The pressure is {"value": 192, "unit": "mmHg"}
